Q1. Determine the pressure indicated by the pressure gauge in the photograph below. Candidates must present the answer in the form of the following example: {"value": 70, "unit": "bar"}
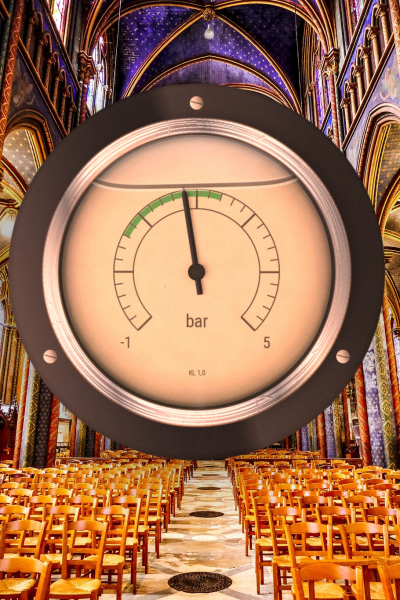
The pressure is {"value": 1.8, "unit": "bar"}
